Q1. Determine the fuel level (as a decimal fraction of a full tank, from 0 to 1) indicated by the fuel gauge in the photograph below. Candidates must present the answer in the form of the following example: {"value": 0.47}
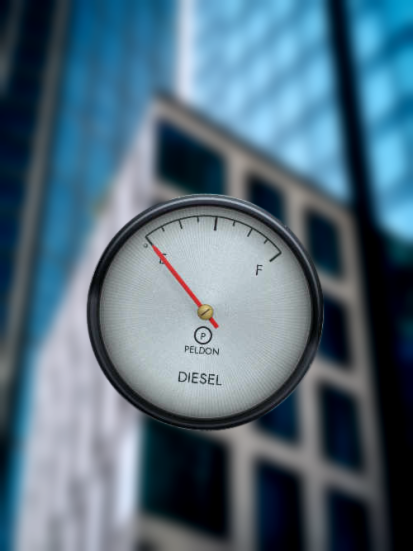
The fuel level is {"value": 0}
